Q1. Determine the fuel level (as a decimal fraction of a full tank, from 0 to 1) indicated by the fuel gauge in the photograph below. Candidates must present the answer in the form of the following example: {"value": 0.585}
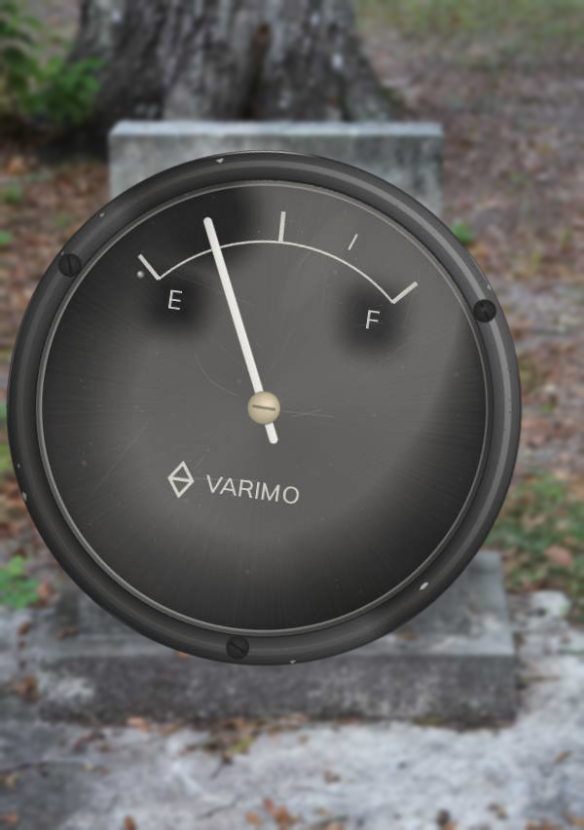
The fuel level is {"value": 0.25}
